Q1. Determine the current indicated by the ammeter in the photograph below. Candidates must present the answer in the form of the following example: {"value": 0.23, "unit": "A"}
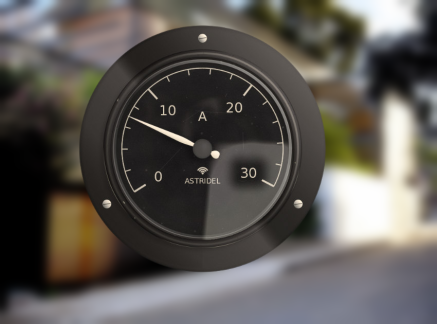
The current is {"value": 7, "unit": "A"}
